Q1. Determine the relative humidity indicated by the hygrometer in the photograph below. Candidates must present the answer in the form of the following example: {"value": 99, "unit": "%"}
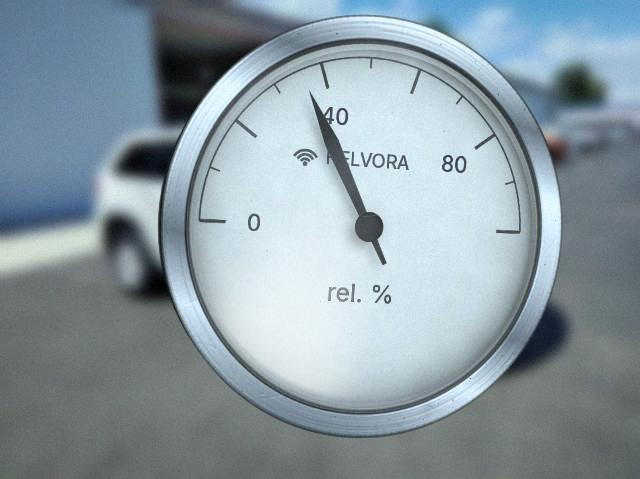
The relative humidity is {"value": 35, "unit": "%"}
